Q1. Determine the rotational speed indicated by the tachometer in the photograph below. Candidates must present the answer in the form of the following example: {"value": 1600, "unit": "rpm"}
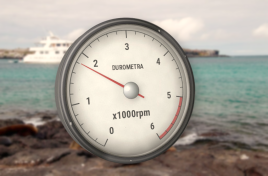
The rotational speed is {"value": 1800, "unit": "rpm"}
